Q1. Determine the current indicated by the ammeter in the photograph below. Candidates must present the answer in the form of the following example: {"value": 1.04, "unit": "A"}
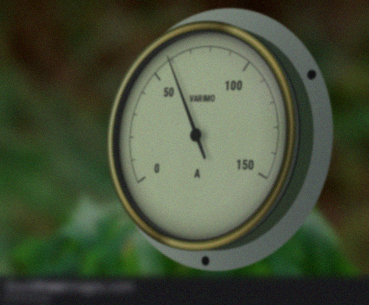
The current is {"value": 60, "unit": "A"}
